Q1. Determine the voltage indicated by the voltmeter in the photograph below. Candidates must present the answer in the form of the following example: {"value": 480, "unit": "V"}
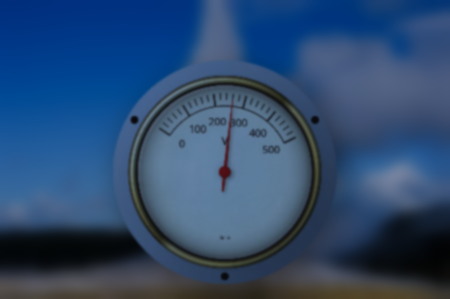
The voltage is {"value": 260, "unit": "V"}
